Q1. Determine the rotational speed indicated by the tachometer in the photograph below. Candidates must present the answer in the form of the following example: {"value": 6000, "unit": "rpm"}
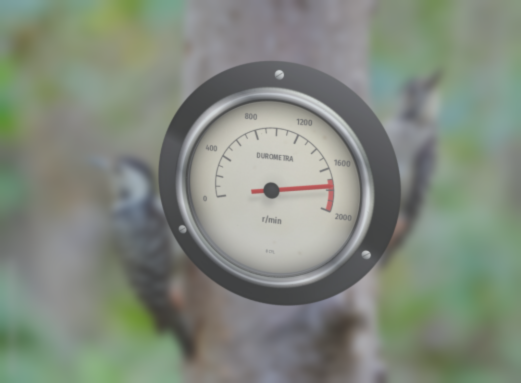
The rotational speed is {"value": 1750, "unit": "rpm"}
